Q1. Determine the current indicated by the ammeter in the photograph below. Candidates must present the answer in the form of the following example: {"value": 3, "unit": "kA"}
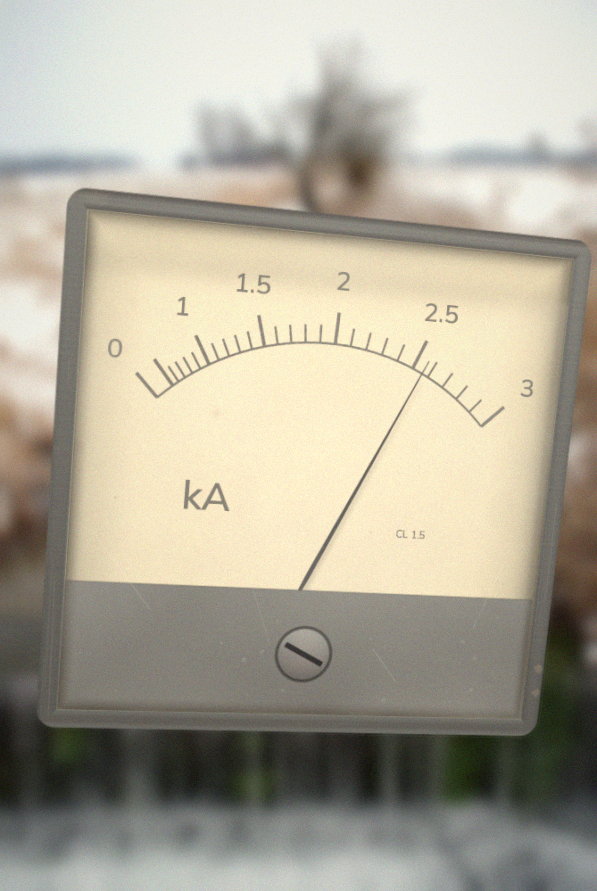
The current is {"value": 2.55, "unit": "kA"}
